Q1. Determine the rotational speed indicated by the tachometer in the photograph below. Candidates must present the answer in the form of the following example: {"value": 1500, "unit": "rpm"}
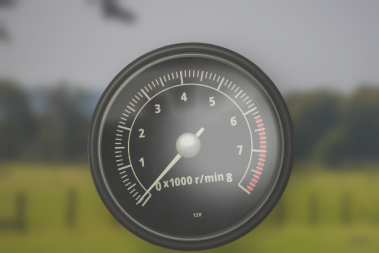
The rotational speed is {"value": 100, "unit": "rpm"}
